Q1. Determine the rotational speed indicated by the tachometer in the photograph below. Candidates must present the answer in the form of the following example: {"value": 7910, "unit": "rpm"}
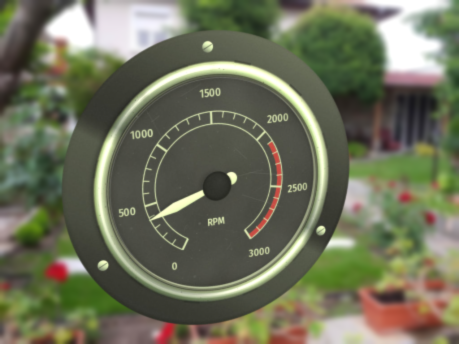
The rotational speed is {"value": 400, "unit": "rpm"}
